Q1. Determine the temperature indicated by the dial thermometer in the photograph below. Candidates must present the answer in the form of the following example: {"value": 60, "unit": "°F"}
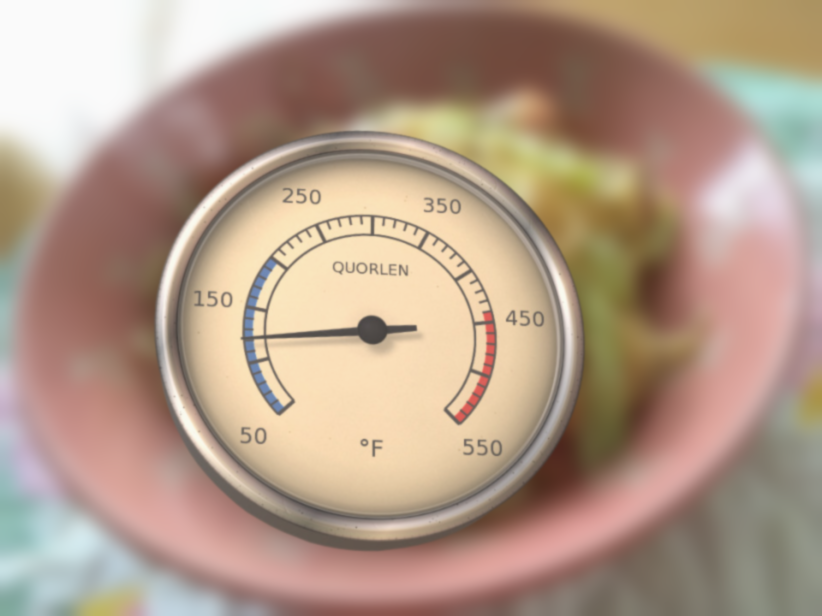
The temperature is {"value": 120, "unit": "°F"}
